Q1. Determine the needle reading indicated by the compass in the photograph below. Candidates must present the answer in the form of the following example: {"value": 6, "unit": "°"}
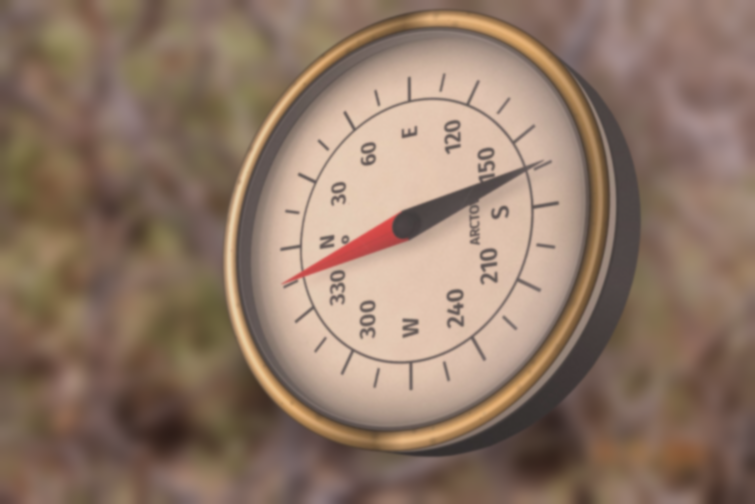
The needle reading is {"value": 345, "unit": "°"}
